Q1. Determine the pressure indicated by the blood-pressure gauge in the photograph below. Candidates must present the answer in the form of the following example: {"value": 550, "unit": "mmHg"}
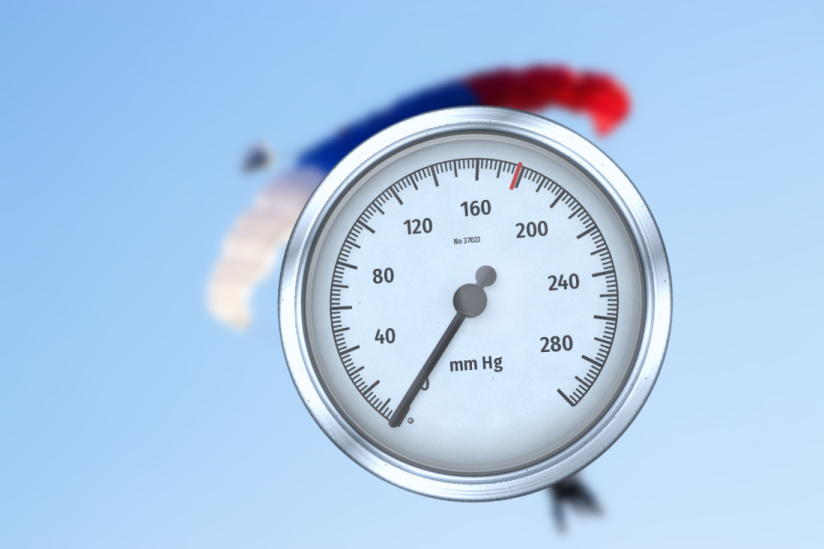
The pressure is {"value": 2, "unit": "mmHg"}
